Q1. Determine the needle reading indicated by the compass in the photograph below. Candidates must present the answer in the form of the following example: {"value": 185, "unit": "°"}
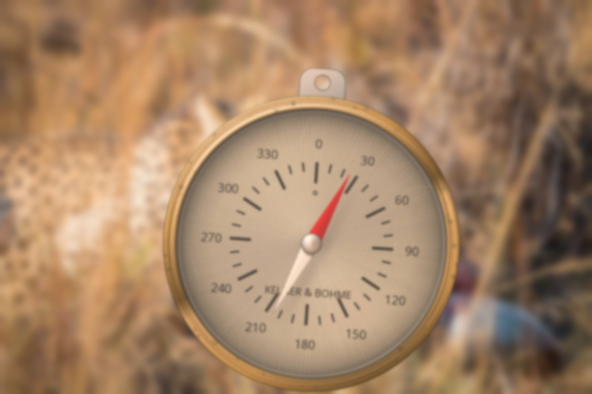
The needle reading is {"value": 25, "unit": "°"}
